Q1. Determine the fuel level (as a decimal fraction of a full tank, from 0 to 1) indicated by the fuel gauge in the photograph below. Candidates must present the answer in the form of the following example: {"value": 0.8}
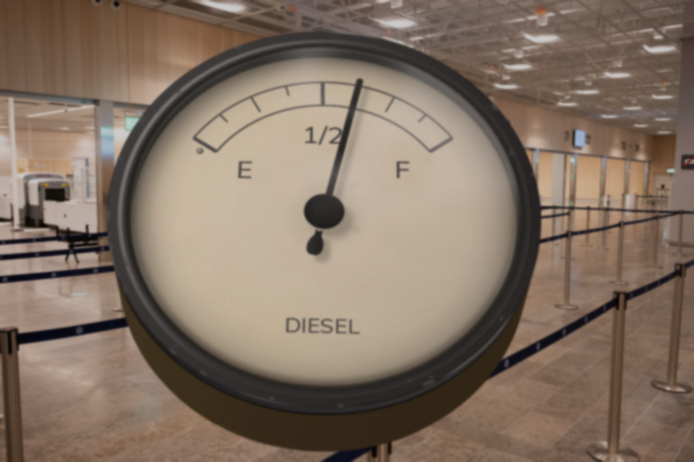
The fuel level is {"value": 0.625}
